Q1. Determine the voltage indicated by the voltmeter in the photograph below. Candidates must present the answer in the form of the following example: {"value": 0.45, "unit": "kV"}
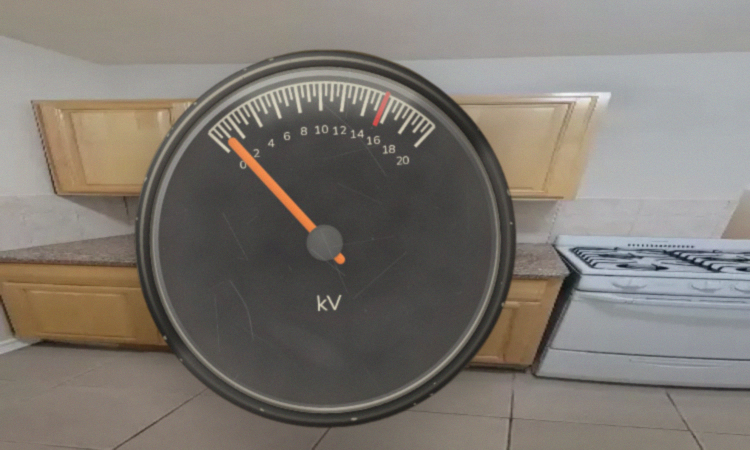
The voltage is {"value": 1, "unit": "kV"}
